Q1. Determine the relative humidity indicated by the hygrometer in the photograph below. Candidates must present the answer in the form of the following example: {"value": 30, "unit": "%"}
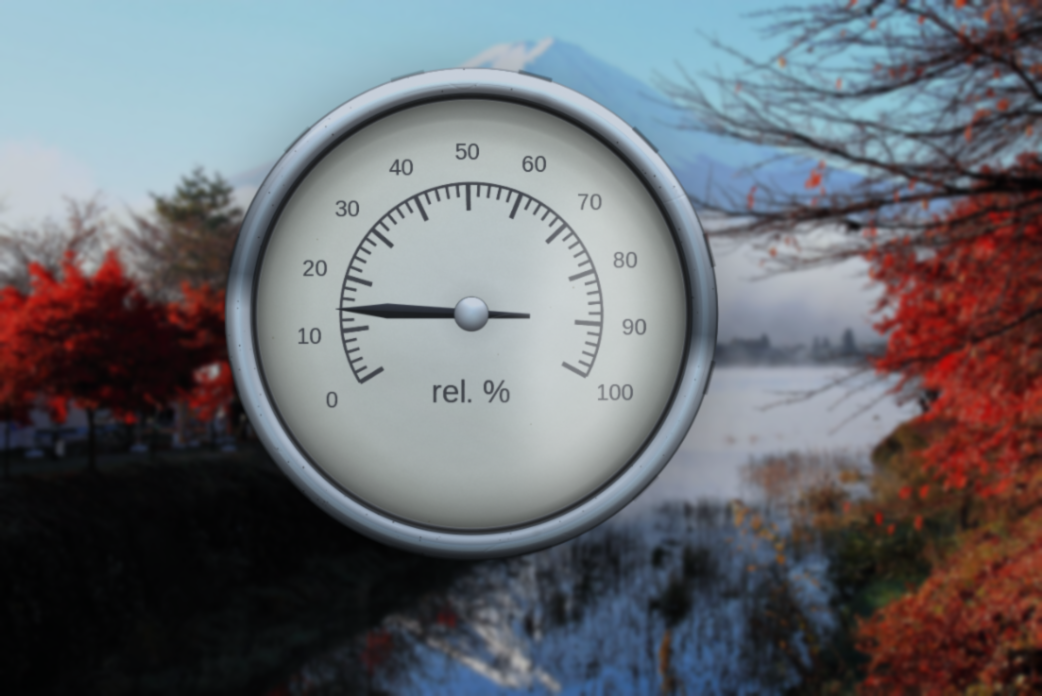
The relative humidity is {"value": 14, "unit": "%"}
